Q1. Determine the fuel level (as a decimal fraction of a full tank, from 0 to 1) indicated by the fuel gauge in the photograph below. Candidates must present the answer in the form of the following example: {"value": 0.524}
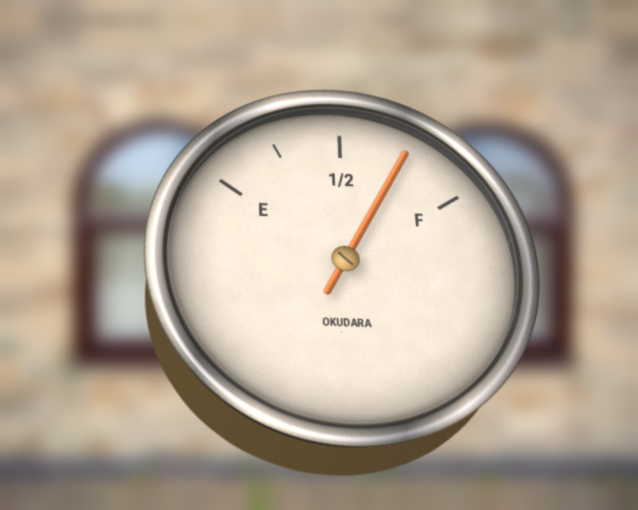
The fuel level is {"value": 0.75}
